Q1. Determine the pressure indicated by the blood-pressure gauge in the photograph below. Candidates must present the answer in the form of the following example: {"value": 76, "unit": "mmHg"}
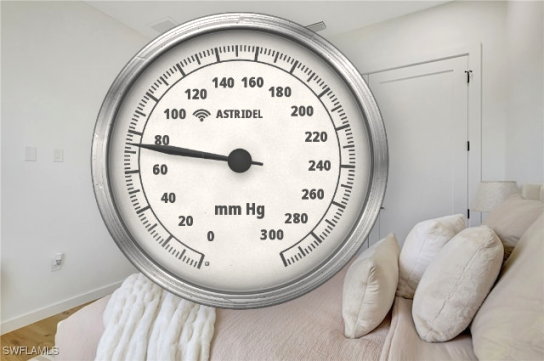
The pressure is {"value": 74, "unit": "mmHg"}
